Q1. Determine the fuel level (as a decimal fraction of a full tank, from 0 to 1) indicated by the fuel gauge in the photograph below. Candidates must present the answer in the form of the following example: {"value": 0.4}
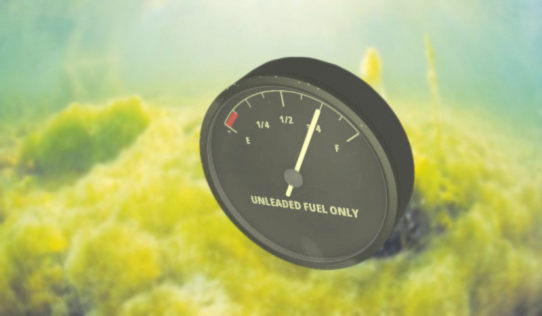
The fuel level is {"value": 0.75}
